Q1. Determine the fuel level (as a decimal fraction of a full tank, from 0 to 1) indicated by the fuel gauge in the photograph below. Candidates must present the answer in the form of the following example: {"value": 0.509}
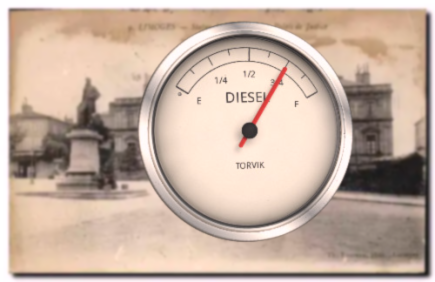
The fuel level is {"value": 0.75}
